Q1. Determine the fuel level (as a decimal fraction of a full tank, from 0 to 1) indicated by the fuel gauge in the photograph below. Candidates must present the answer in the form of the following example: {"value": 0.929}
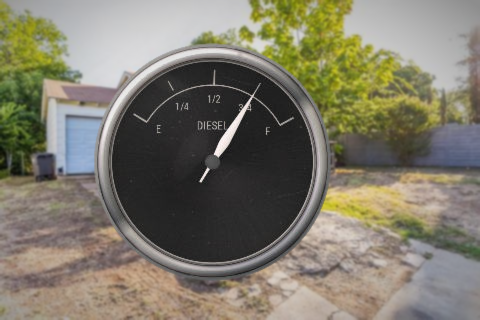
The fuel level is {"value": 0.75}
